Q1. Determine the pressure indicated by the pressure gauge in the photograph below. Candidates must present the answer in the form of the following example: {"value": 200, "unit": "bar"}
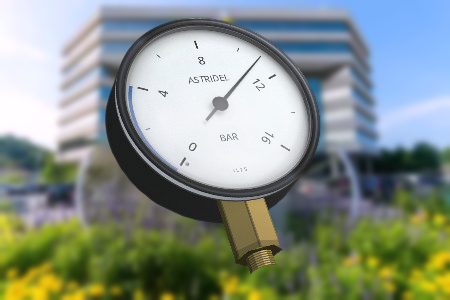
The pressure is {"value": 11, "unit": "bar"}
